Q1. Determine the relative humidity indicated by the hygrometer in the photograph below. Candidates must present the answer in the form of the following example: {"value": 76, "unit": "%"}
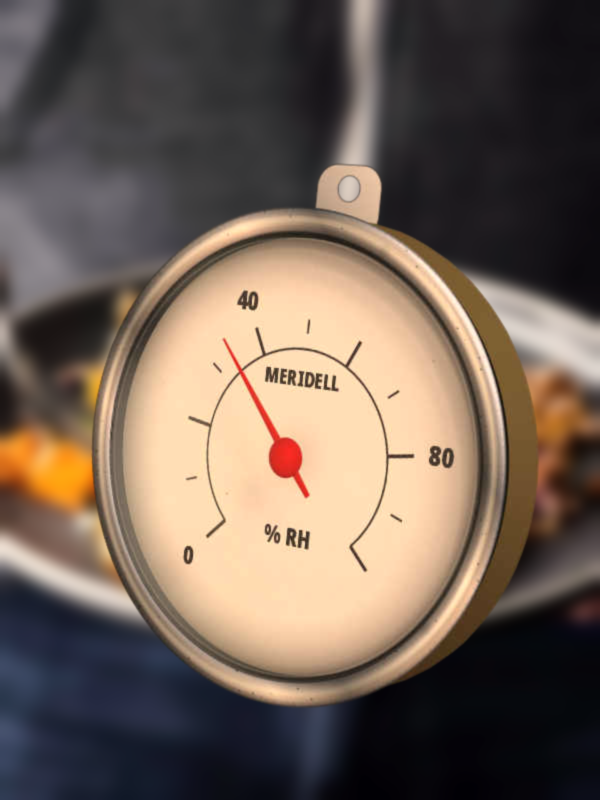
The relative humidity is {"value": 35, "unit": "%"}
